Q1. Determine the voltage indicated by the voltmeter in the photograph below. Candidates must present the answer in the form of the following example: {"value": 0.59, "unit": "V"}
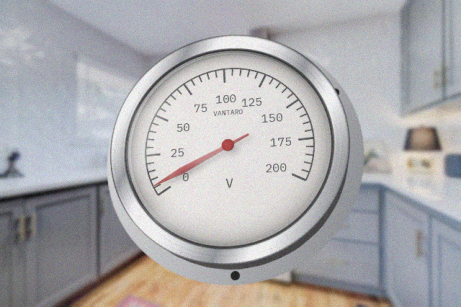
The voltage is {"value": 5, "unit": "V"}
